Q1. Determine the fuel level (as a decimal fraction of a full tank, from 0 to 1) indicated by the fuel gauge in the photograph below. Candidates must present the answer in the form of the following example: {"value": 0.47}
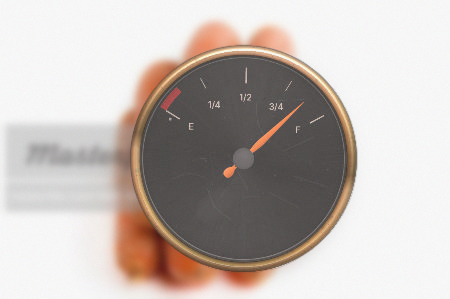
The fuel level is {"value": 0.875}
